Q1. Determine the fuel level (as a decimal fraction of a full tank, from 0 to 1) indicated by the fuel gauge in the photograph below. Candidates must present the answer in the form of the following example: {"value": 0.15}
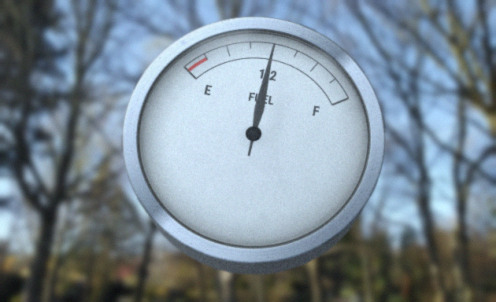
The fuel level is {"value": 0.5}
